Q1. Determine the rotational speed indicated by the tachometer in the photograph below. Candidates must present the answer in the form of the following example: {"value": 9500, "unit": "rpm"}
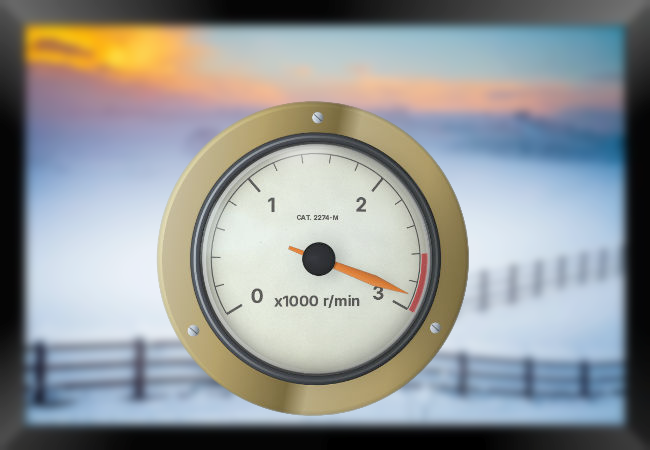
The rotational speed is {"value": 2900, "unit": "rpm"}
